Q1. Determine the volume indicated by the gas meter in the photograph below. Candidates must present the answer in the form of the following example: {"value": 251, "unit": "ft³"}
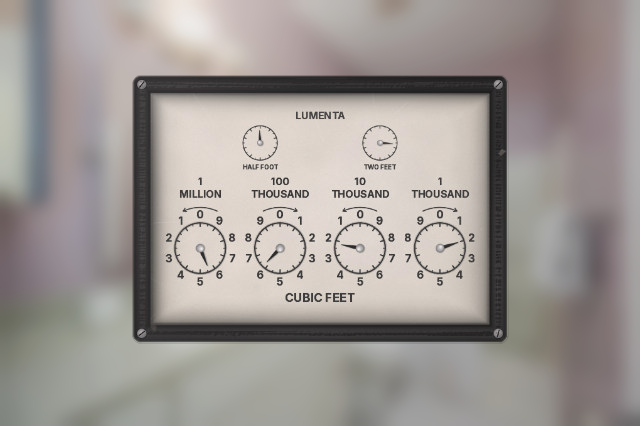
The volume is {"value": 562200, "unit": "ft³"}
